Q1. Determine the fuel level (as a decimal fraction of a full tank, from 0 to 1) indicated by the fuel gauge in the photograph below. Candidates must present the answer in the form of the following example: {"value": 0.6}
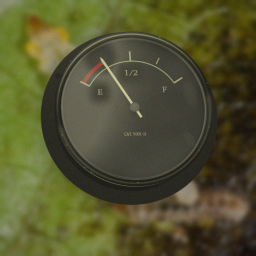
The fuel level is {"value": 0.25}
